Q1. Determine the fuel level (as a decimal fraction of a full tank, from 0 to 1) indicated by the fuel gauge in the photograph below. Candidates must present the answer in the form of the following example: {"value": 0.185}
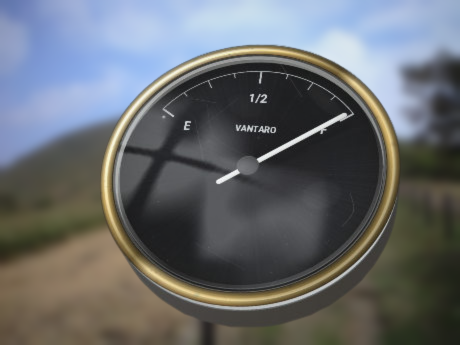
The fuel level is {"value": 1}
